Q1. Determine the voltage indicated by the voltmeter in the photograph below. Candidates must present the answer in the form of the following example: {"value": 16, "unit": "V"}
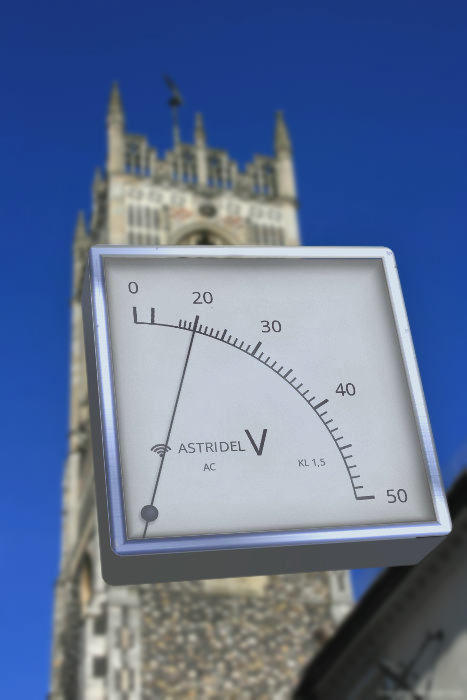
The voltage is {"value": 20, "unit": "V"}
